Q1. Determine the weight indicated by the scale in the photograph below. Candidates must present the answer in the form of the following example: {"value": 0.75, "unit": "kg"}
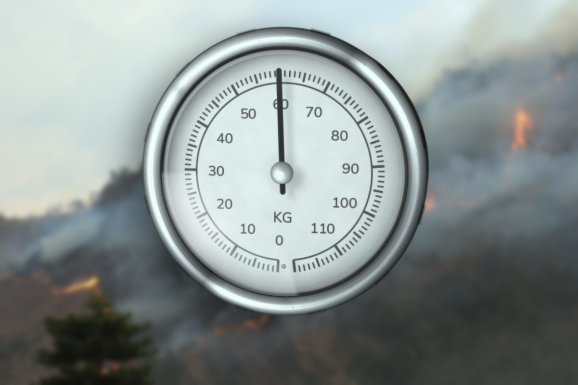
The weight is {"value": 60, "unit": "kg"}
